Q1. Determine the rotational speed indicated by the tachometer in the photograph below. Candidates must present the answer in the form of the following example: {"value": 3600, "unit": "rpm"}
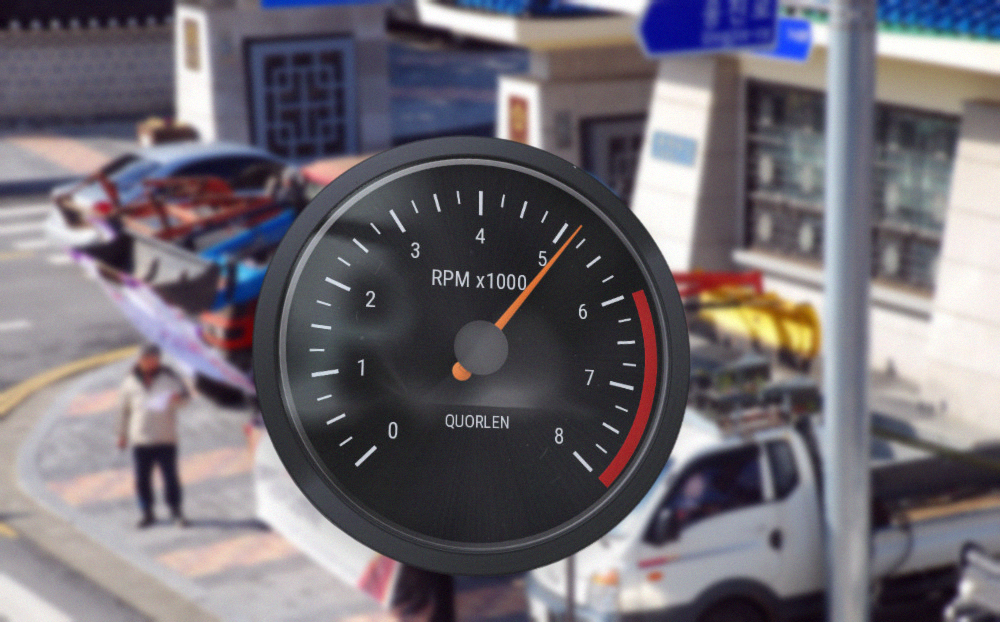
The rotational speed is {"value": 5125, "unit": "rpm"}
